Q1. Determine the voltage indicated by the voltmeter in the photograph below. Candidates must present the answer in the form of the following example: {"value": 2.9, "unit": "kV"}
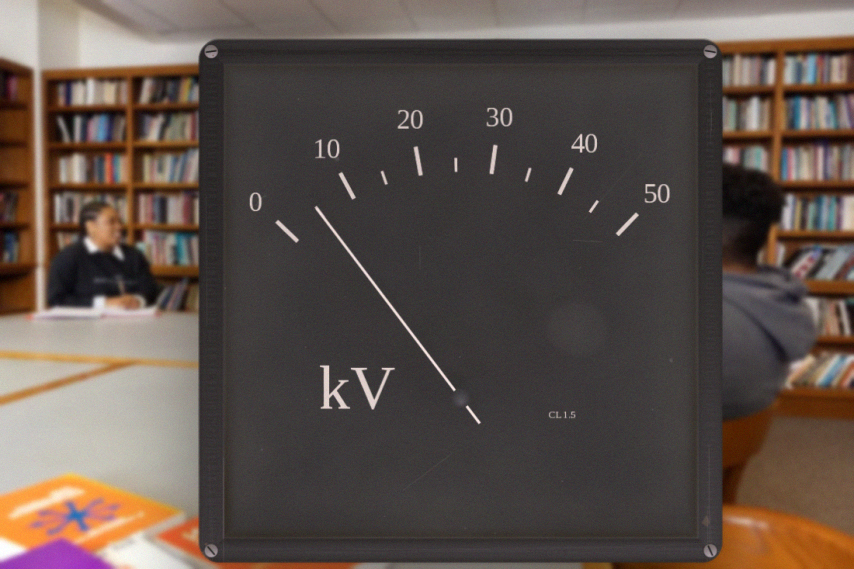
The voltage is {"value": 5, "unit": "kV"}
